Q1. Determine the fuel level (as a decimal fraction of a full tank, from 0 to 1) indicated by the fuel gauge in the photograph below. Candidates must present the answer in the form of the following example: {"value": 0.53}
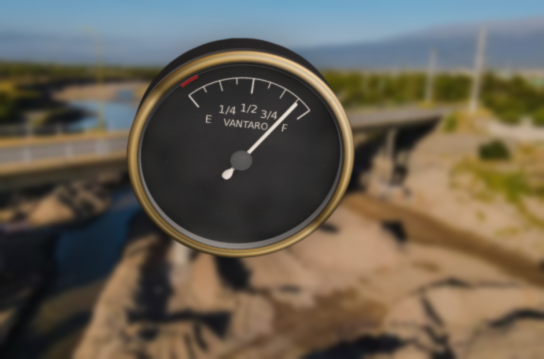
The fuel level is {"value": 0.875}
